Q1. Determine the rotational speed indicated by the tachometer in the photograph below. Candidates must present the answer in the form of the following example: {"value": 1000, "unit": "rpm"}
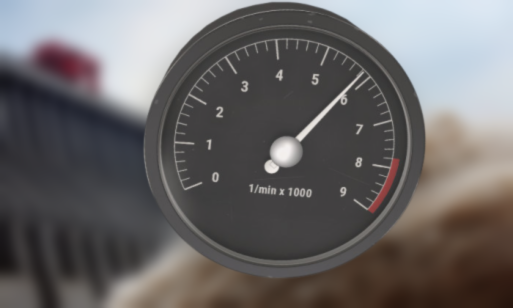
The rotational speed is {"value": 5800, "unit": "rpm"}
